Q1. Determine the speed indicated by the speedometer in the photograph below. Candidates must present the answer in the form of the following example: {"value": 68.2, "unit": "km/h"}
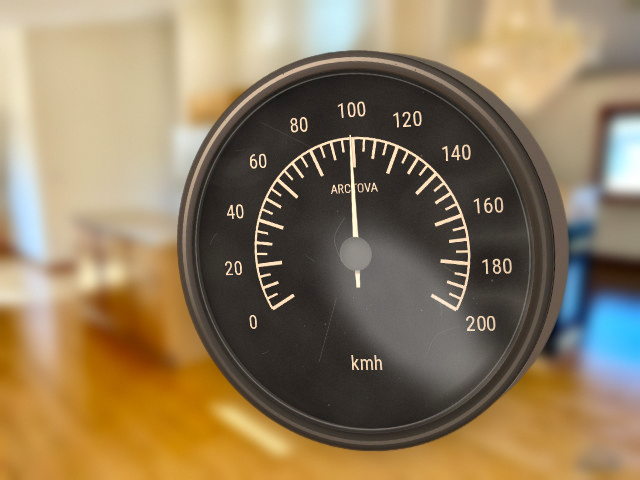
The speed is {"value": 100, "unit": "km/h"}
